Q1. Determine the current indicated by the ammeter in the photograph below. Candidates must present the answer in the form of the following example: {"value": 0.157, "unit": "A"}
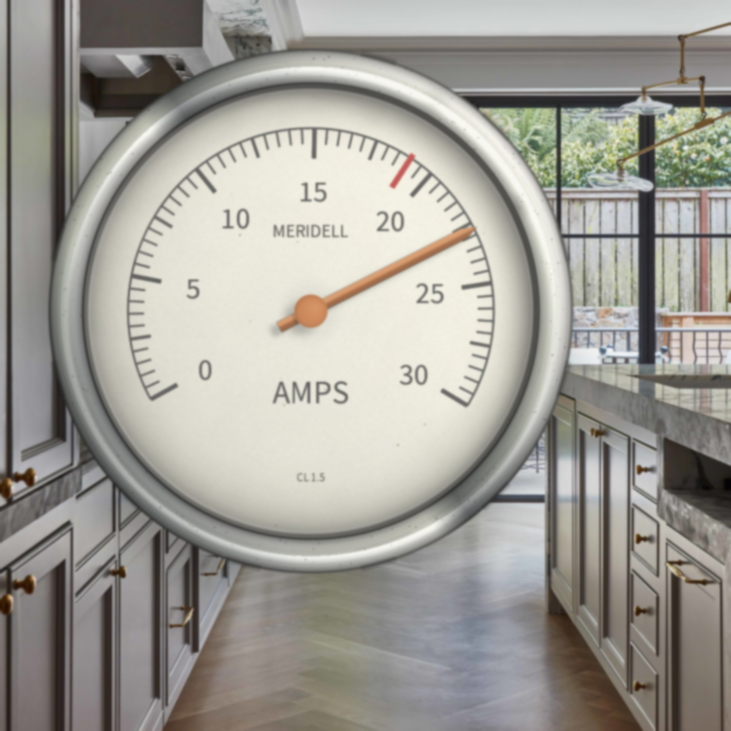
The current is {"value": 22.75, "unit": "A"}
